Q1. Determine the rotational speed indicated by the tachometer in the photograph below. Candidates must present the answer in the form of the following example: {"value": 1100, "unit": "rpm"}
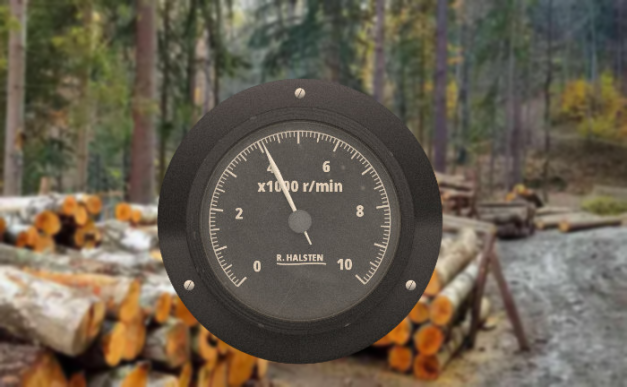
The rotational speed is {"value": 4100, "unit": "rpm"}
